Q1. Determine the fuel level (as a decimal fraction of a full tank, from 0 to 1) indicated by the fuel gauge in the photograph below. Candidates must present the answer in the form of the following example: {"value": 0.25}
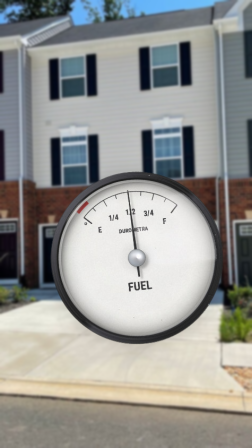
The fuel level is {"value": 0.5}
